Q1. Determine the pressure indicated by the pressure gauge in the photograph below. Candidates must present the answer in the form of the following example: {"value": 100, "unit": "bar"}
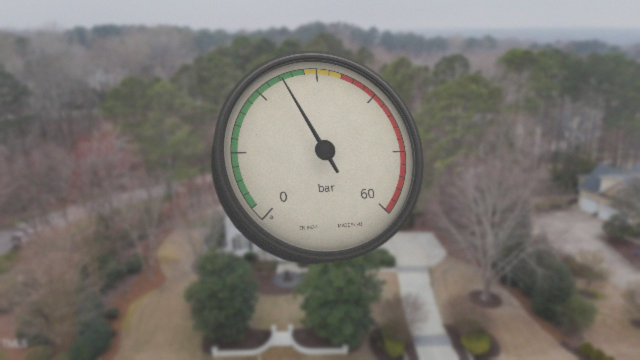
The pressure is {"value": 24, "unit": "bar"}
